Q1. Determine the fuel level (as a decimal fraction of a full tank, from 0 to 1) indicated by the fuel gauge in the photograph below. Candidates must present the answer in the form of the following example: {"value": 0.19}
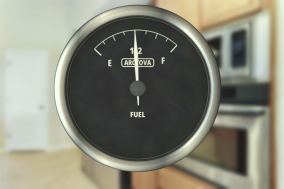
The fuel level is {"value": 0.5}
